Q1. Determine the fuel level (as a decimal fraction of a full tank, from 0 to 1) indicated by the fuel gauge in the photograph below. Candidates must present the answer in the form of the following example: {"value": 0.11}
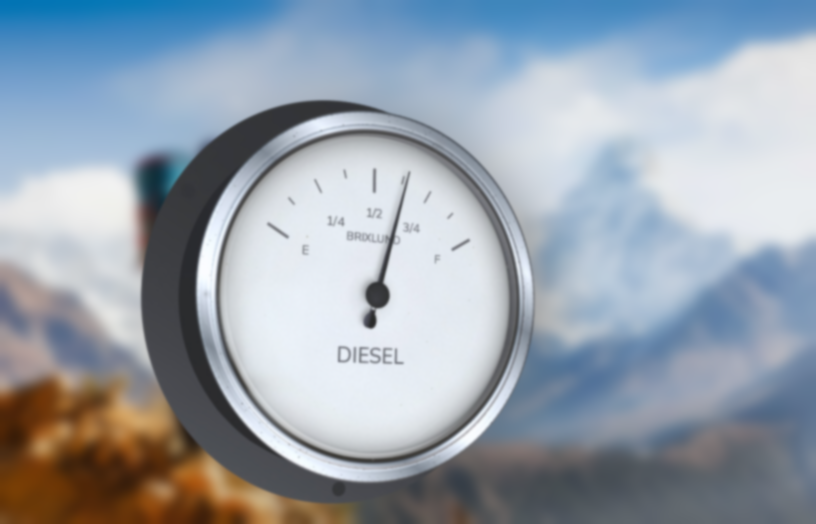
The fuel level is {"value": 0.625}
